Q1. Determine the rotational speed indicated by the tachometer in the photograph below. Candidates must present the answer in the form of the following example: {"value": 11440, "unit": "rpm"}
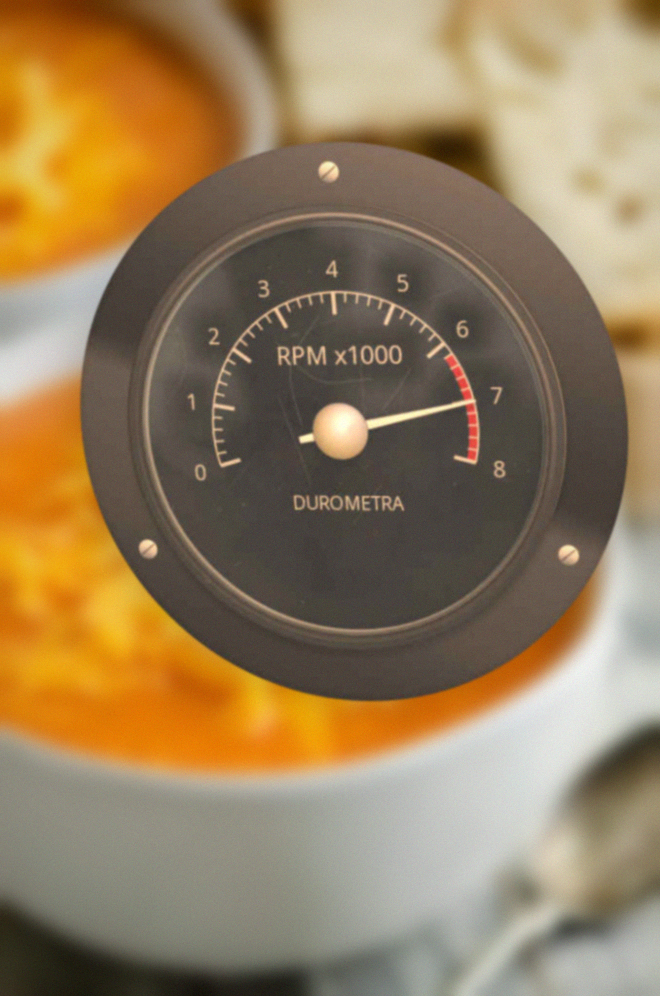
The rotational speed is {"value": 7000, "unit": "rpm"}
